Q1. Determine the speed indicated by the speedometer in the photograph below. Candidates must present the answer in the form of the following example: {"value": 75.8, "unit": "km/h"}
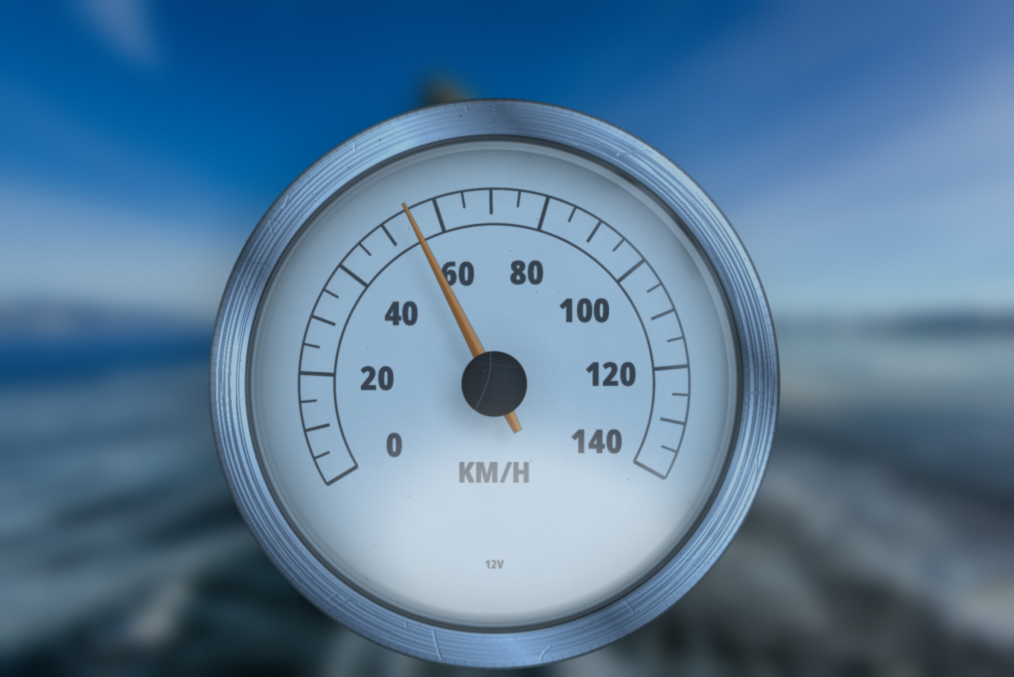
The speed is {"value": 55, "unit": "km/h"}
